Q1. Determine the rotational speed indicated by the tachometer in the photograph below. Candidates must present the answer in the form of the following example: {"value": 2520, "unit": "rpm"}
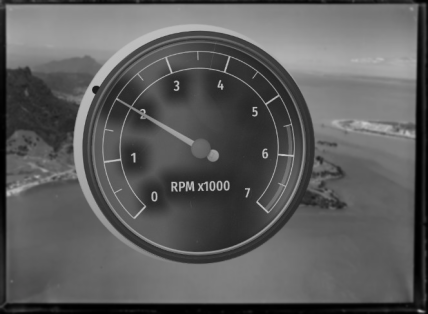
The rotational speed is {"value": 2000, "unit": "rpm"}
